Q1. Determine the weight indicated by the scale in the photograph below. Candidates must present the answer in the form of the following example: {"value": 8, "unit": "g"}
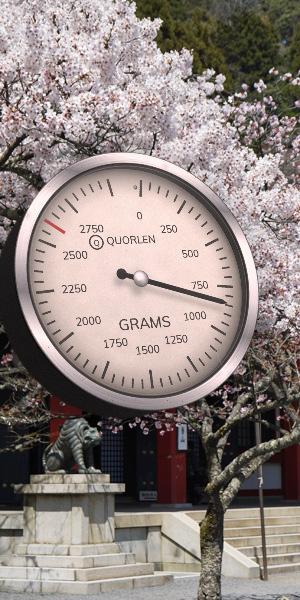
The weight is {"value": 850, "unit": "g"}
